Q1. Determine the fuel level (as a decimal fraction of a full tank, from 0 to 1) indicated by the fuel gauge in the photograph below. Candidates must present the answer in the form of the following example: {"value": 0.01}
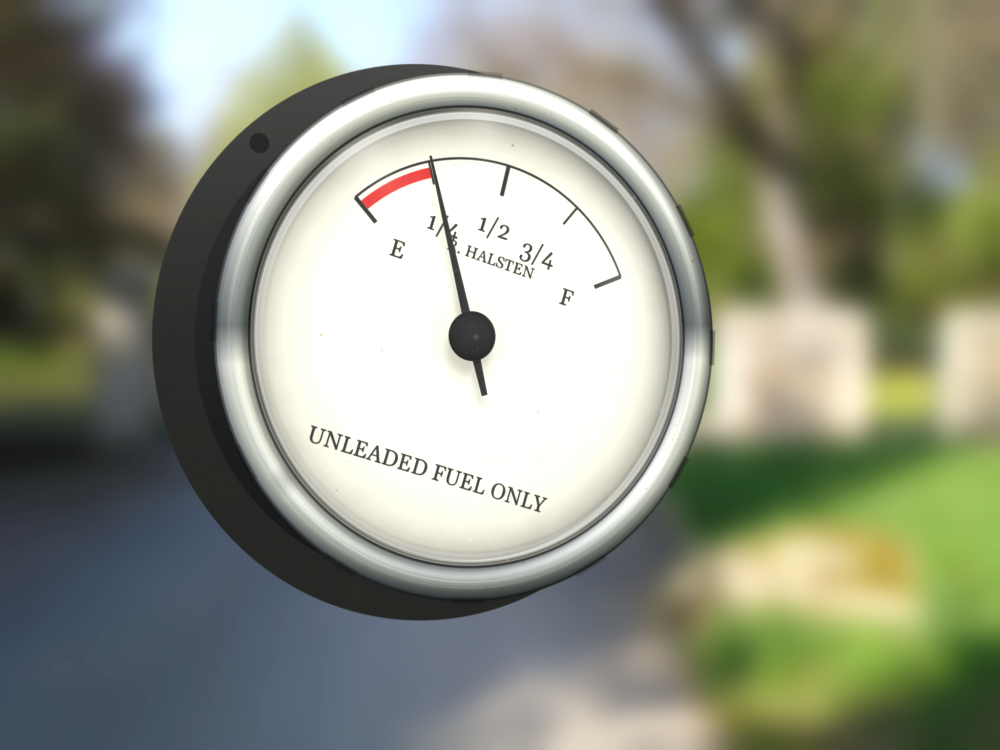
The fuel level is {"value": 0.25}
